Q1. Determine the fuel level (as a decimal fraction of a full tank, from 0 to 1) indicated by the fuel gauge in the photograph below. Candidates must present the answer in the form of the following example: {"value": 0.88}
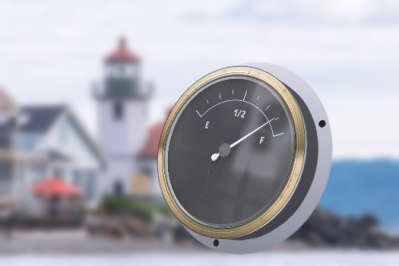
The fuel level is {"value": 0.875}
